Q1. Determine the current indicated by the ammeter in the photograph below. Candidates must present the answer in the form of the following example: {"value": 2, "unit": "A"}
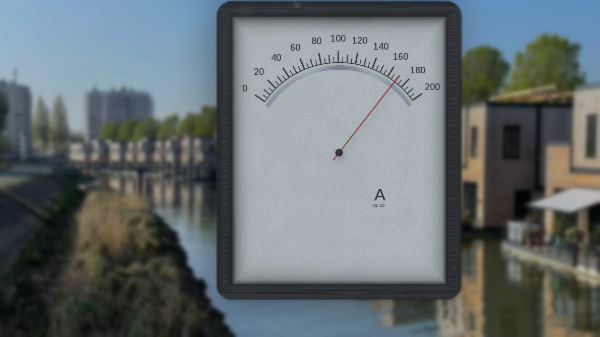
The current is {"value": 170, "unit": "A"}
